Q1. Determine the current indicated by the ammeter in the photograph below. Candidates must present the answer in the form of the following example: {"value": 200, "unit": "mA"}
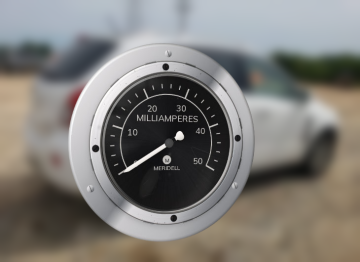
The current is {"value": 0, "unit": "mA"}
